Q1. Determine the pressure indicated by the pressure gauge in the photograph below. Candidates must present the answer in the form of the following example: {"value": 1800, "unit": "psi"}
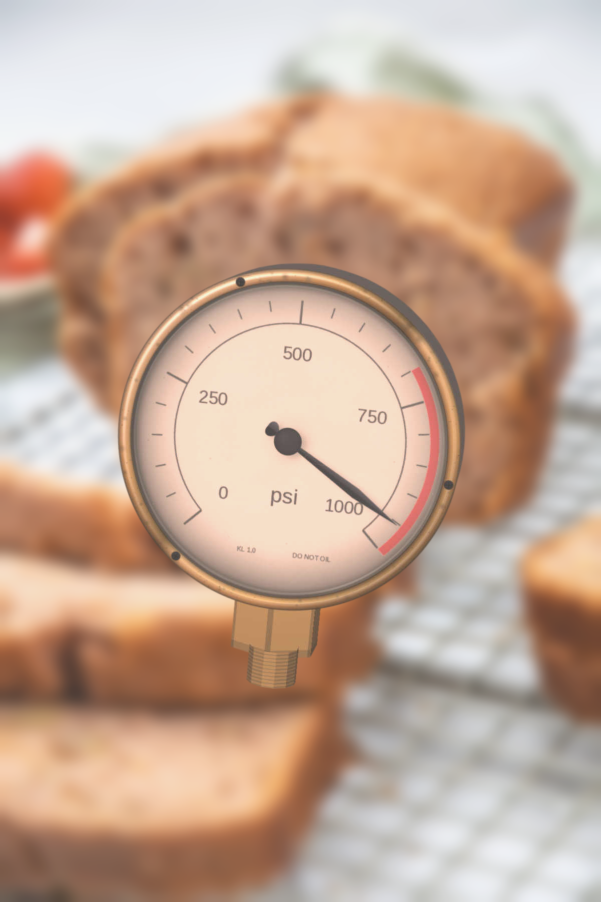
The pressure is {"value": 950, "unit": "psi"}
